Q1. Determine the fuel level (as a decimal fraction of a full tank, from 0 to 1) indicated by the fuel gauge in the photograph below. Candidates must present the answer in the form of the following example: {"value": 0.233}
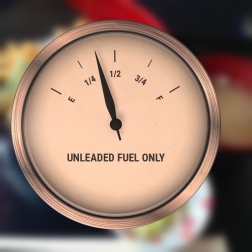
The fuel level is {"value": 0.375}
